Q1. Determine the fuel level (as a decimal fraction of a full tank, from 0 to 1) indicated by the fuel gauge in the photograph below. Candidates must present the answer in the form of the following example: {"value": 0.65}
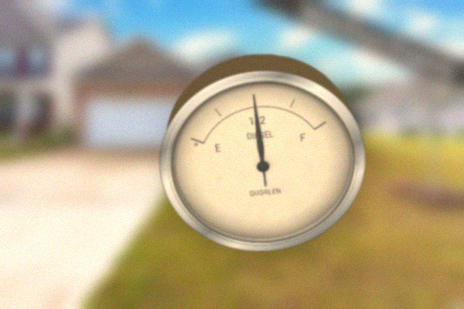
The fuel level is {"value": 0.5}
